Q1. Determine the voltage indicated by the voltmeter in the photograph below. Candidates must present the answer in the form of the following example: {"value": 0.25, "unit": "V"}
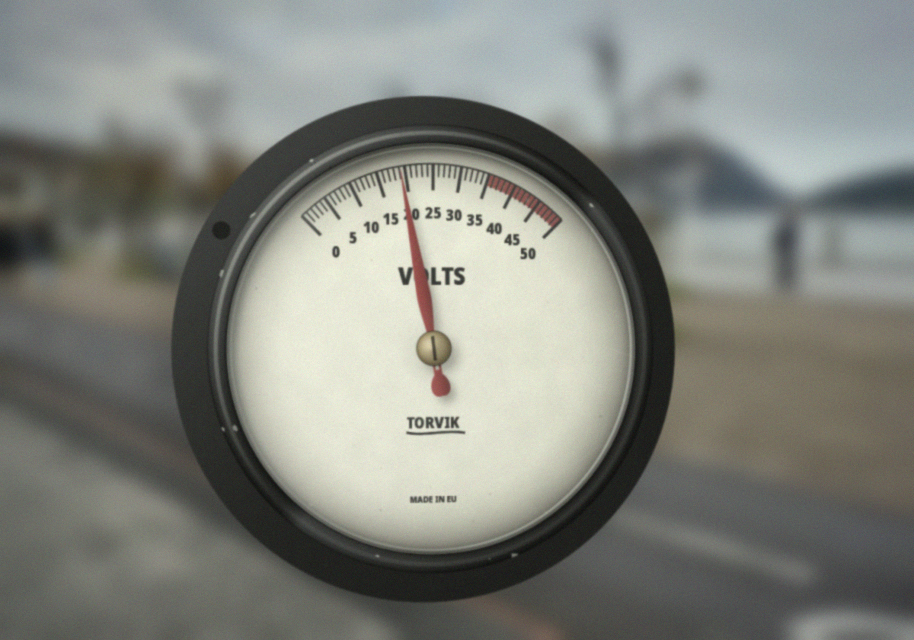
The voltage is {"value": 19, "unit": "V"}
